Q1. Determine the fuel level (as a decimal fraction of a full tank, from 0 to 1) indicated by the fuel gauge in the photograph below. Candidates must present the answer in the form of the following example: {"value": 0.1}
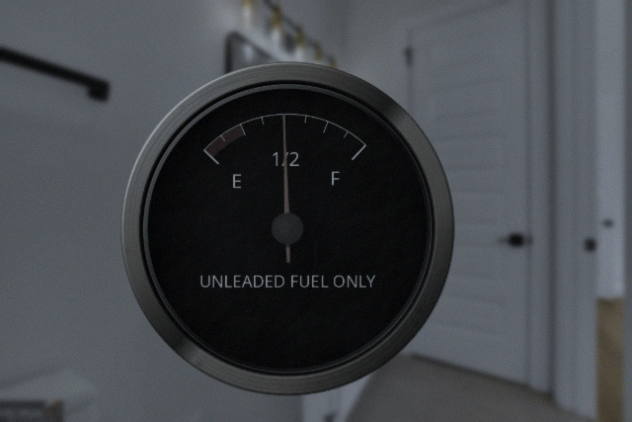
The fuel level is {"value": 0.5}
